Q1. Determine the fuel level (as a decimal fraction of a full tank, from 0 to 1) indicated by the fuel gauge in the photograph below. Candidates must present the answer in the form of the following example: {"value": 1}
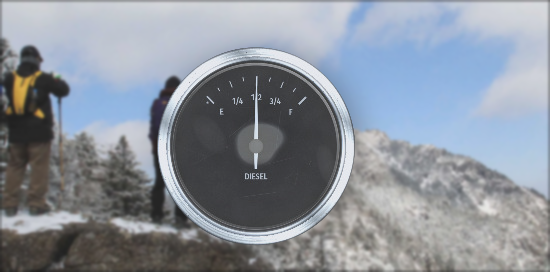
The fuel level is {"value": 0.5}
